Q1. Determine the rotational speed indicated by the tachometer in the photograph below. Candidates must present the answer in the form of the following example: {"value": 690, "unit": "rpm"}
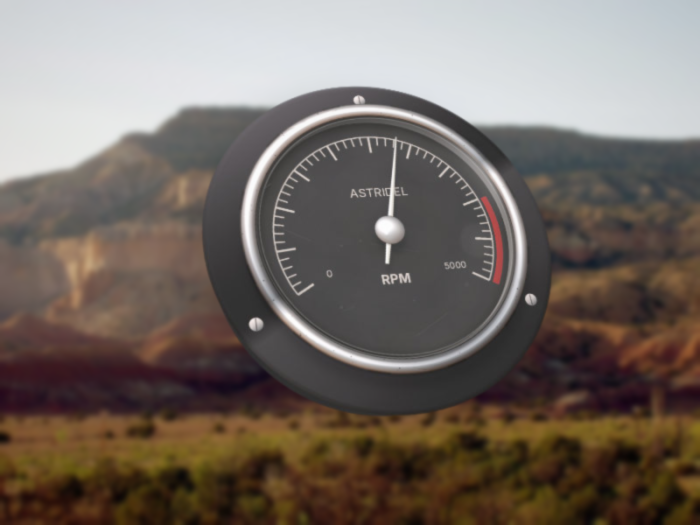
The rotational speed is {"value": 2800, "unit": "rpm"}
